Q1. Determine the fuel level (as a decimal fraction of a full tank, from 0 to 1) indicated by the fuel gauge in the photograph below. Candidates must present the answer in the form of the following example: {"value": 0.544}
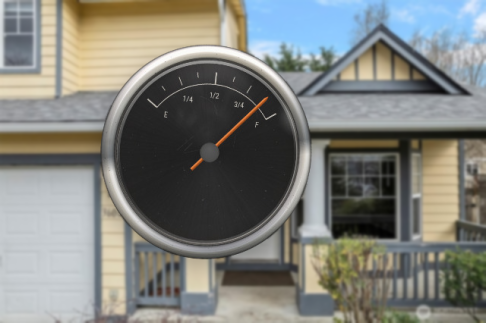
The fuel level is {"value": 0.875}
